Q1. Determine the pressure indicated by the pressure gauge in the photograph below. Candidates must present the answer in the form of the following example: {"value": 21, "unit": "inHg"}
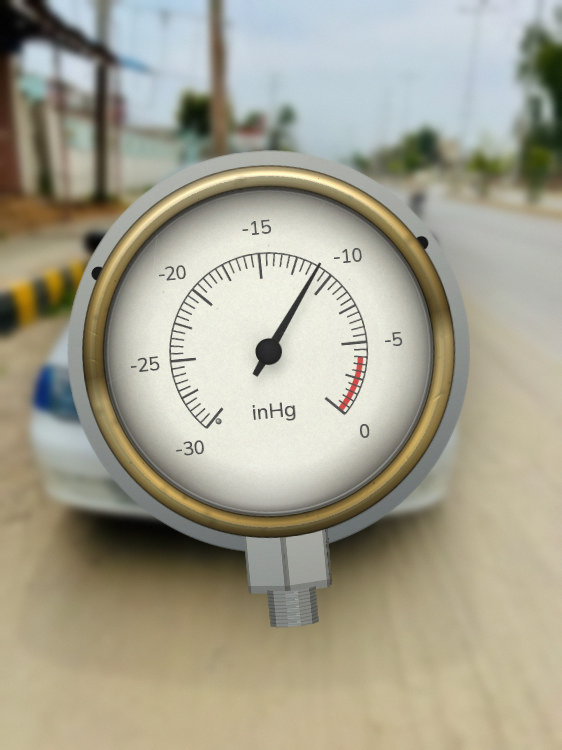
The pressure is {"value": -11, "unit": "inHg"}
